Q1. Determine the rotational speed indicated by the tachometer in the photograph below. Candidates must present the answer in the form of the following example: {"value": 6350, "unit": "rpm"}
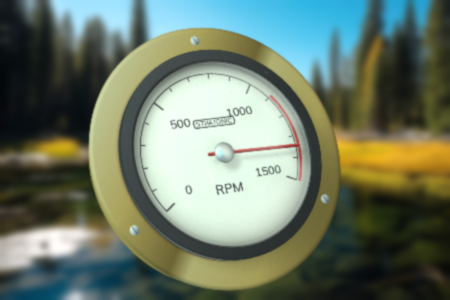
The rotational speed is {"value": 1350, "unit": "rpm"}
